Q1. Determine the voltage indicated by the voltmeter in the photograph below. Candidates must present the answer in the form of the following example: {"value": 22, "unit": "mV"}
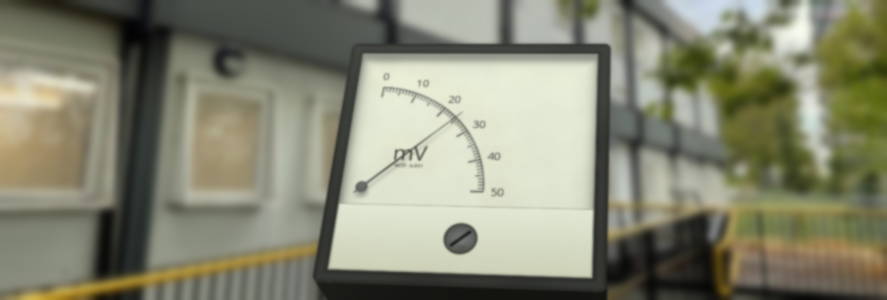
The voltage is {"value": 25, "unit": "mV"}
